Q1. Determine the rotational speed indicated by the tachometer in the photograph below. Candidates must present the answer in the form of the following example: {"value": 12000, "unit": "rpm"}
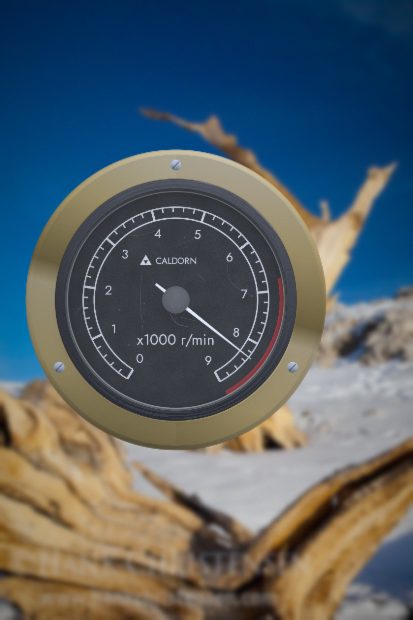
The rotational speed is {"value": 8300, "unit": "rpm"}
